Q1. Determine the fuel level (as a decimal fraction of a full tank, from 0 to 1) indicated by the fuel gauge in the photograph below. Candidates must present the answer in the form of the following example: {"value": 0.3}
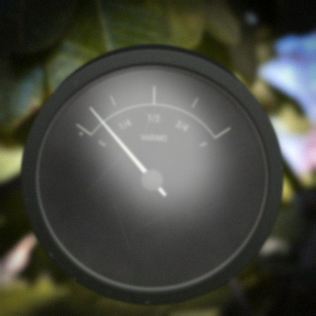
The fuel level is {"value": 0.125}
